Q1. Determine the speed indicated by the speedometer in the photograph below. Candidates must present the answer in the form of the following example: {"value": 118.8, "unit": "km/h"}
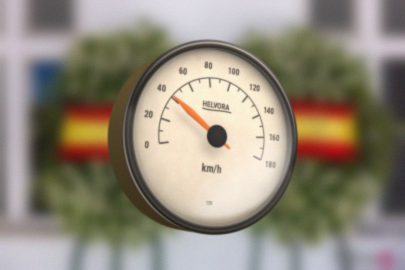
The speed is {"value": 40, "unit": "km/h"}
